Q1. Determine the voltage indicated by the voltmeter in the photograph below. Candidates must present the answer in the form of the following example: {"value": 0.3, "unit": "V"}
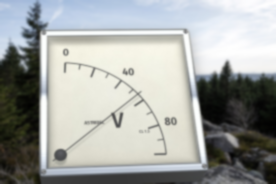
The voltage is {"value": 55, "unit": "V"}
